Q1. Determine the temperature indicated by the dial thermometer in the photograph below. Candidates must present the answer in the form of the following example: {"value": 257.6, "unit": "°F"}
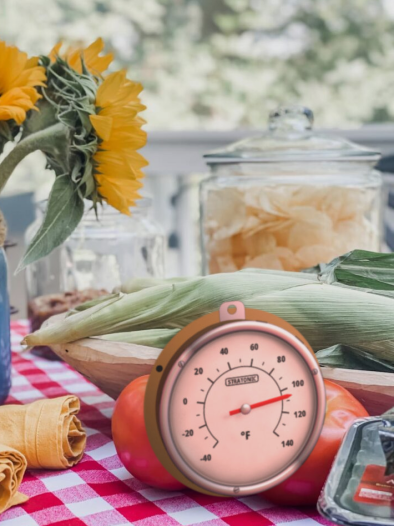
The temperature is {"value": 105, "unit": "°F"}
